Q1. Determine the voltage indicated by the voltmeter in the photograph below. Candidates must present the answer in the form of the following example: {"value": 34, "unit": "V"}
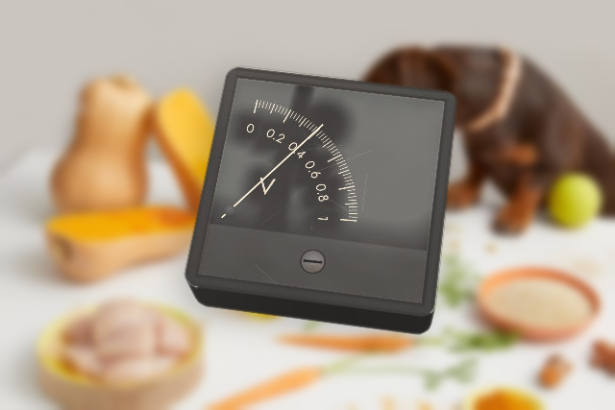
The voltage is {"value": 0.4, "unit": "V"}
